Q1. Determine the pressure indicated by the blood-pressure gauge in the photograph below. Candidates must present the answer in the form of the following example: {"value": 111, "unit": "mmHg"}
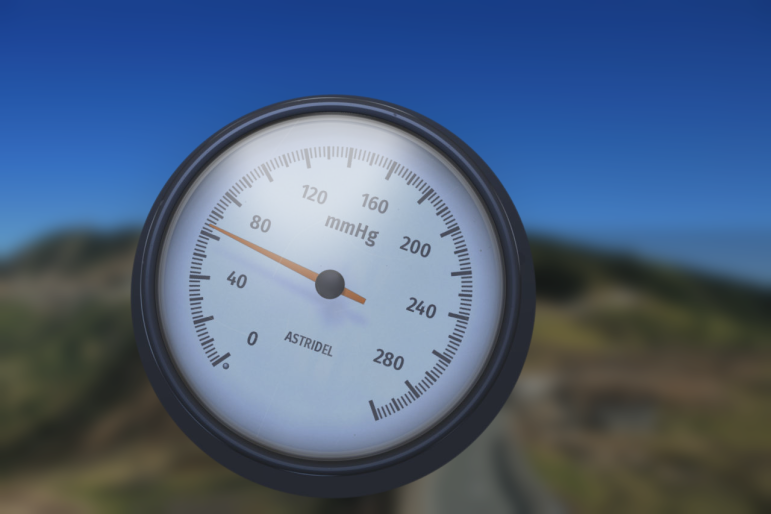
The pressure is {"value": 64, "unit": "mmHg"}
